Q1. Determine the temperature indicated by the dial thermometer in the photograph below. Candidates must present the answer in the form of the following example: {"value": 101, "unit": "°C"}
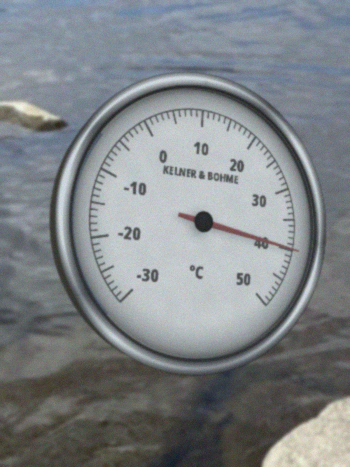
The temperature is {"value": 40, "unit": "°C"}
